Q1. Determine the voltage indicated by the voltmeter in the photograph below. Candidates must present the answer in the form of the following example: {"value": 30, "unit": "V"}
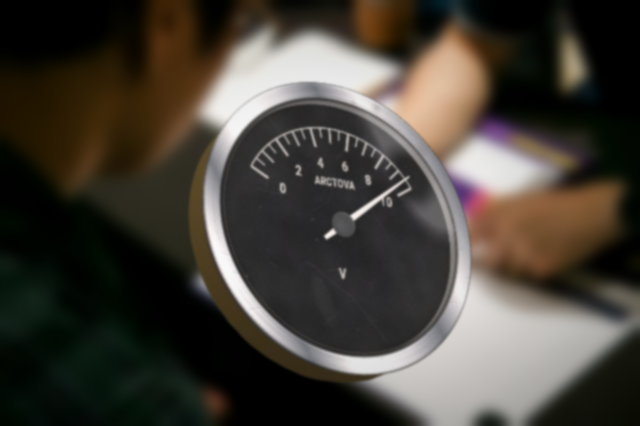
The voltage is {"value": 9.5, "unit": "V"}
